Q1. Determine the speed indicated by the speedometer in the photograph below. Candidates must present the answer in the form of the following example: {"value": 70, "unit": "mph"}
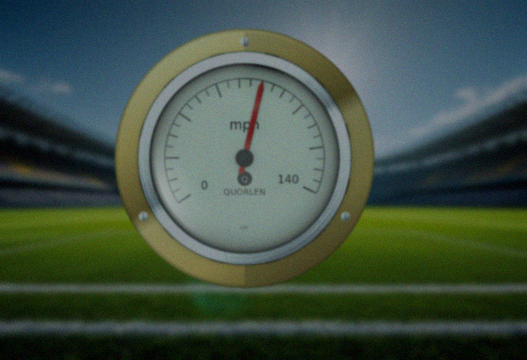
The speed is {"value": 80, "unit": "mph"}
